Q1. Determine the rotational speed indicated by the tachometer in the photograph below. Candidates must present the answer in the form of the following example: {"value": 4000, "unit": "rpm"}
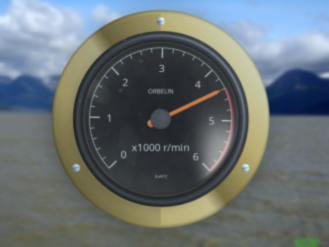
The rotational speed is {"value": 4400, "unit": "rpm"}
